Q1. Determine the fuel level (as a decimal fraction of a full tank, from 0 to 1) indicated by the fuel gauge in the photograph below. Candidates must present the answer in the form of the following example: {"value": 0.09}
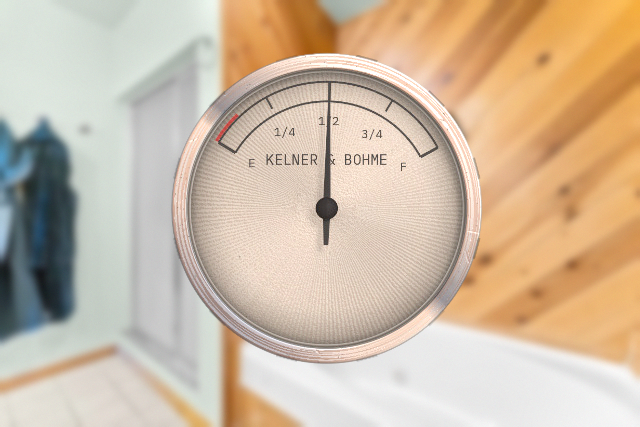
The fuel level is {"value": 0.5}
